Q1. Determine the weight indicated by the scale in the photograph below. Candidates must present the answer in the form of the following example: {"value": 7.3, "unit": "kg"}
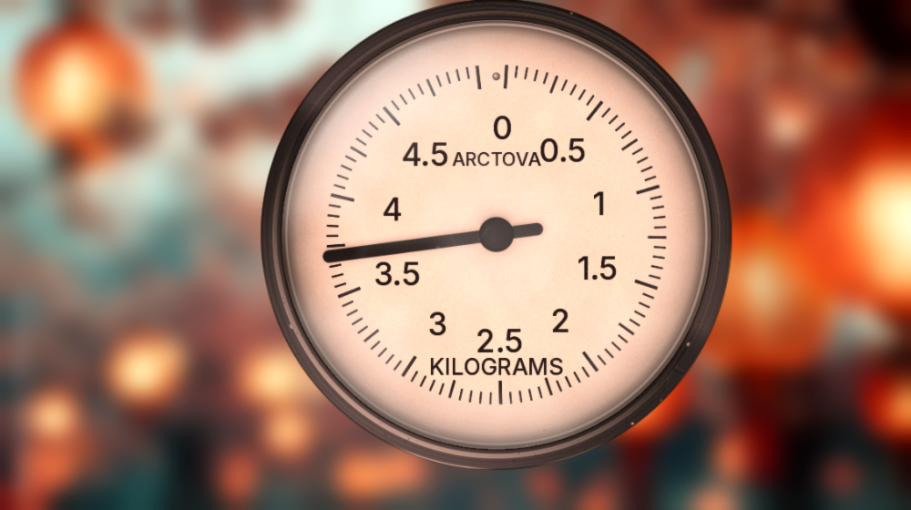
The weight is {"value": 3.7, "unit": "kg"}
